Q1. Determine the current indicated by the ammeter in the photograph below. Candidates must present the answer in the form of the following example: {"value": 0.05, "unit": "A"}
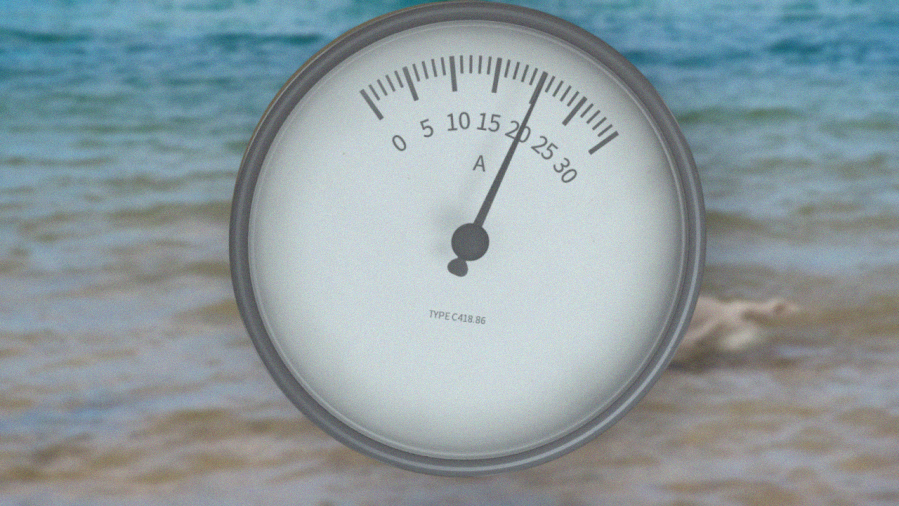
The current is {"value": 20, "unit": "A"}
